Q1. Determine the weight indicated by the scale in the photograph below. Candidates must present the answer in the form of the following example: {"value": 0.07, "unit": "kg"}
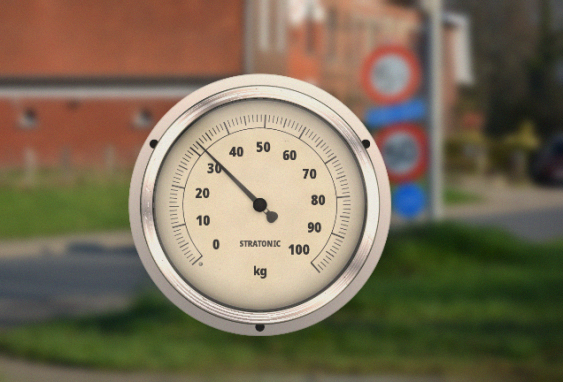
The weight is {"value": 32, "unit": "kg"}
